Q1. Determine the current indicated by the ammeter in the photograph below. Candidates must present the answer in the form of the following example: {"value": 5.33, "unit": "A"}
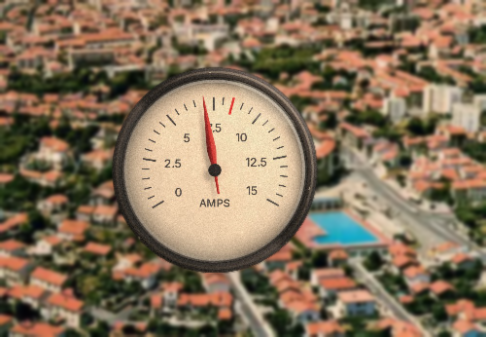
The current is {"value": 7, "unit": "A"}
